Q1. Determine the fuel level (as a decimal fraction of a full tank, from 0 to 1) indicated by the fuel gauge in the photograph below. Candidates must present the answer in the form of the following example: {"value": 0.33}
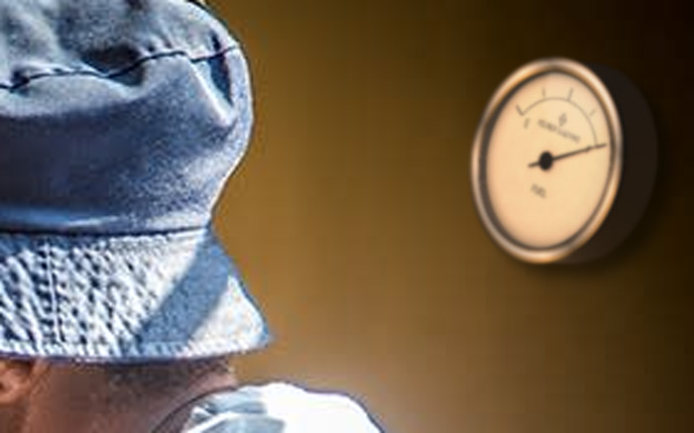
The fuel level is {"value": 1}
